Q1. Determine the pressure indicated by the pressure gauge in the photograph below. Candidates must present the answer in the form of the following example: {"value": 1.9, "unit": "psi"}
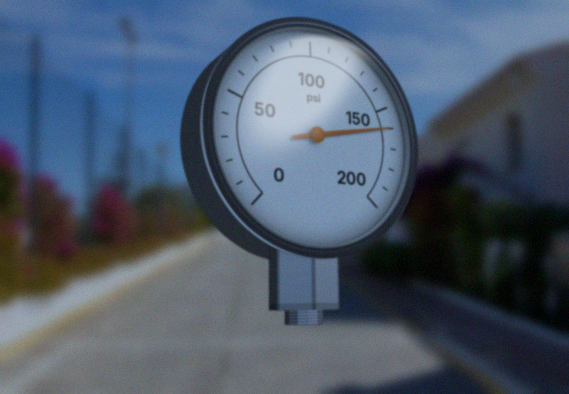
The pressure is {"value": 160, "unit": "psi"}
